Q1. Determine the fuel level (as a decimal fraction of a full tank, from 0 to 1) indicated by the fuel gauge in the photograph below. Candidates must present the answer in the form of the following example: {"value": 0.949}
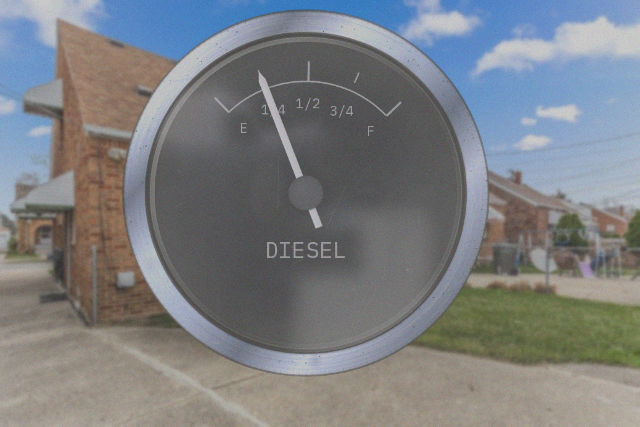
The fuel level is {"value": 0.25}
